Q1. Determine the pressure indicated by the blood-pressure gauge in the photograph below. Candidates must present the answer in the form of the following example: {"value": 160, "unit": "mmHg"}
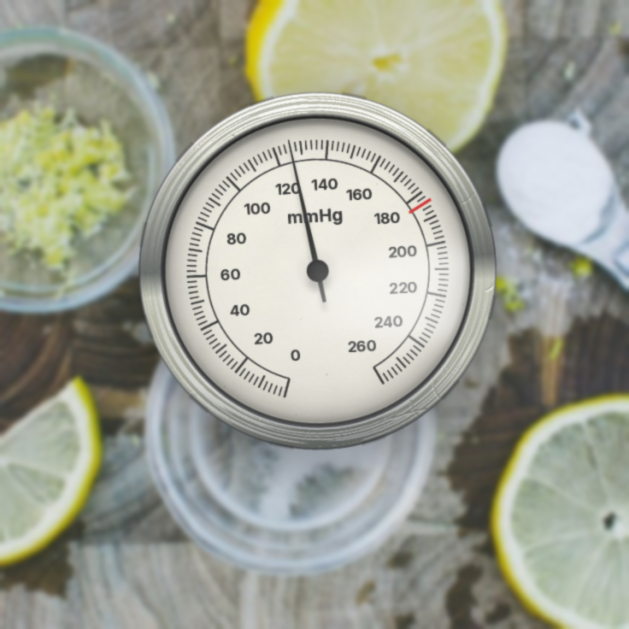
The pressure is {"value": 126, "unit": "mmHg"}
